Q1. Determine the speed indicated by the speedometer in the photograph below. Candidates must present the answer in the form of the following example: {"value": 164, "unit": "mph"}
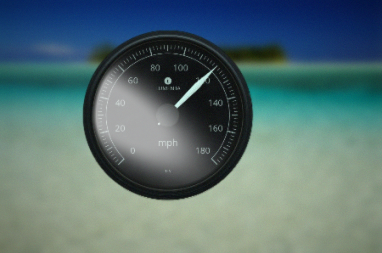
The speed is {"value": 120, "unit": "mph"}
